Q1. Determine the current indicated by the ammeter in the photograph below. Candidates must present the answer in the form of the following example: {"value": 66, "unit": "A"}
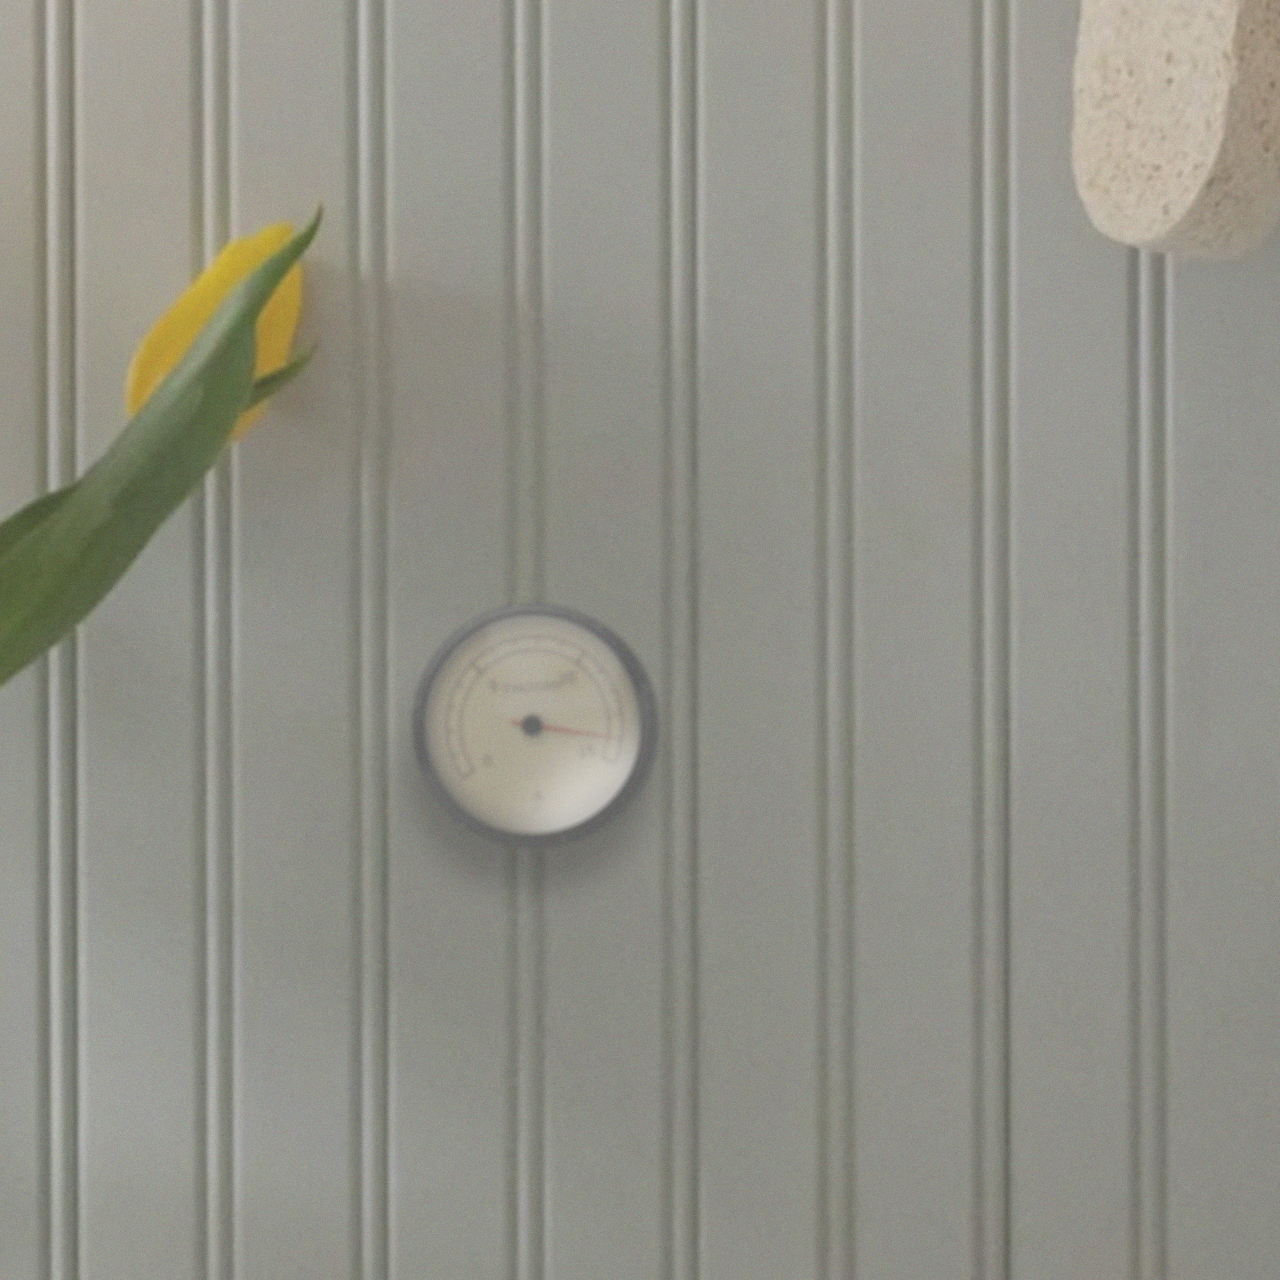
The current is {"value": 14, "unit": "A"}
